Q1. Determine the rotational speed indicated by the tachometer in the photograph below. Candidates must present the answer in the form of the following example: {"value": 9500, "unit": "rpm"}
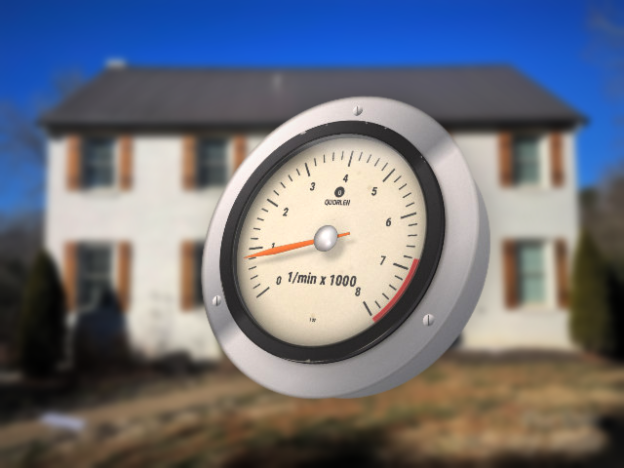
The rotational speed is {"value": 800, "unit": "rpm"}
